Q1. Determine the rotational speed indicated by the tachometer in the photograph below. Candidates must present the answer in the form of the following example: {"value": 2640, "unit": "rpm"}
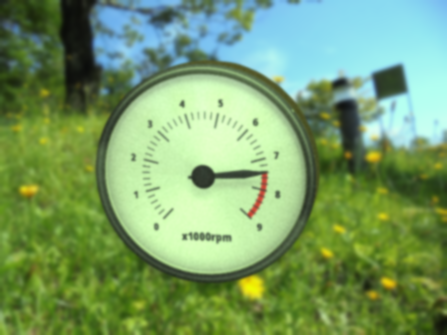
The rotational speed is {"value": 7400, "unit": "rpm"}
